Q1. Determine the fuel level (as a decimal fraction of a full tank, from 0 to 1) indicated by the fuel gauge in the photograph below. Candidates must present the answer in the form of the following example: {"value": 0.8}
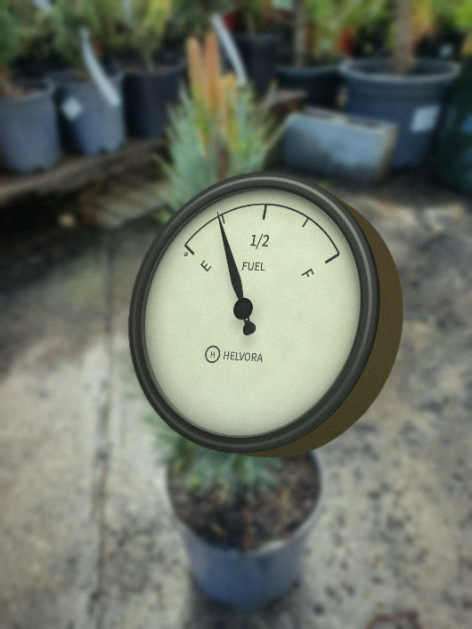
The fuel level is {"value": 0.25}
